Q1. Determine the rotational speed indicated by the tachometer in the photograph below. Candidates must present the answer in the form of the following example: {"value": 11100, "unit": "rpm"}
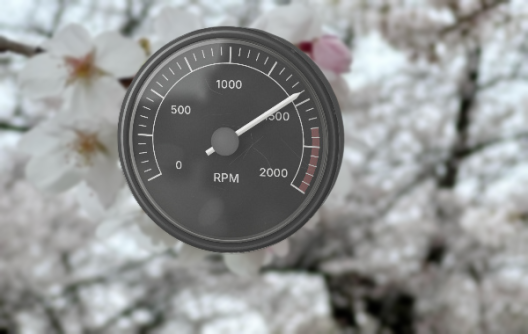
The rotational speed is {"value": 1450, "unit": "rpm"}
